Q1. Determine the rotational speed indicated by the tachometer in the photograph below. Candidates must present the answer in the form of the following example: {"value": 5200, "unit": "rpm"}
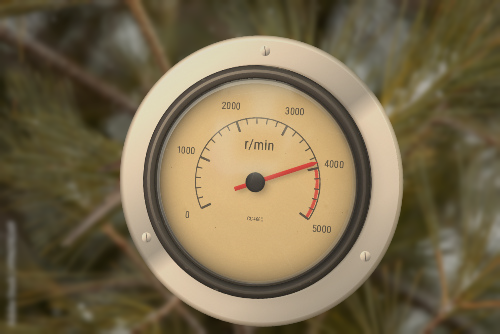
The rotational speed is {"value": 3900, "unit": "rpm"}
